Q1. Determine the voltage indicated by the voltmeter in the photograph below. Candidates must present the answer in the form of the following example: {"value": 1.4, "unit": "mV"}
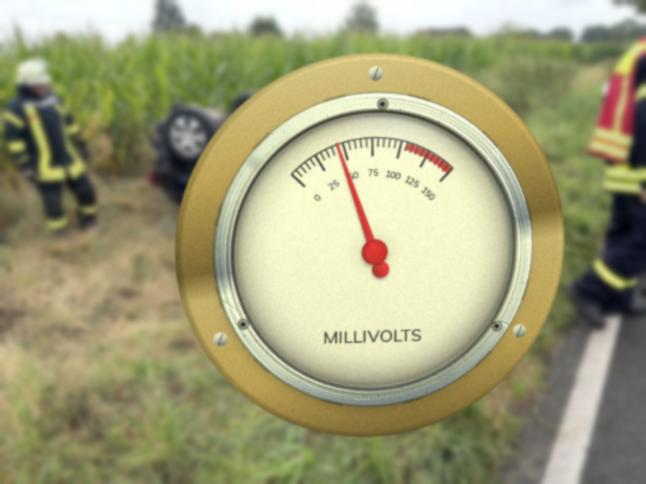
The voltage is {"value": 45, "unit": "mV"}
